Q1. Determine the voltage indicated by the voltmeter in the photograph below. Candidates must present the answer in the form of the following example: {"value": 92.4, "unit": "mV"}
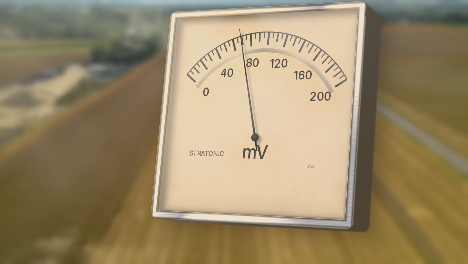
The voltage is {"value": 70, "unit": "mV"}
